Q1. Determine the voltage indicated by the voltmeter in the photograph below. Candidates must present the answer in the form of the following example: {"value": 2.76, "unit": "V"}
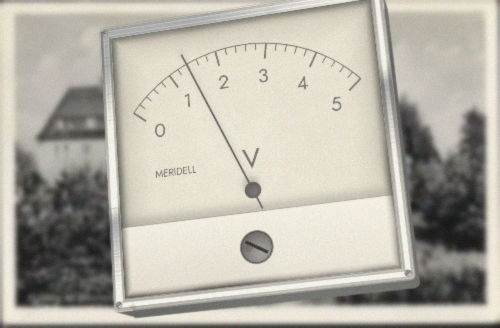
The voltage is {"value": 1.4, "unit": "V"}
